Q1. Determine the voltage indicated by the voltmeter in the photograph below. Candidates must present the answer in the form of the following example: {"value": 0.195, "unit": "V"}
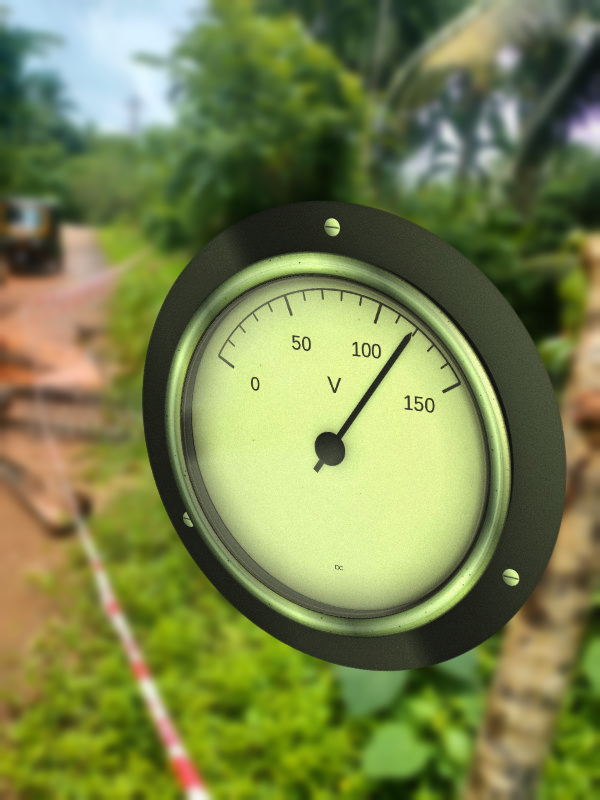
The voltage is {"value": 120, "unit": "V"}
